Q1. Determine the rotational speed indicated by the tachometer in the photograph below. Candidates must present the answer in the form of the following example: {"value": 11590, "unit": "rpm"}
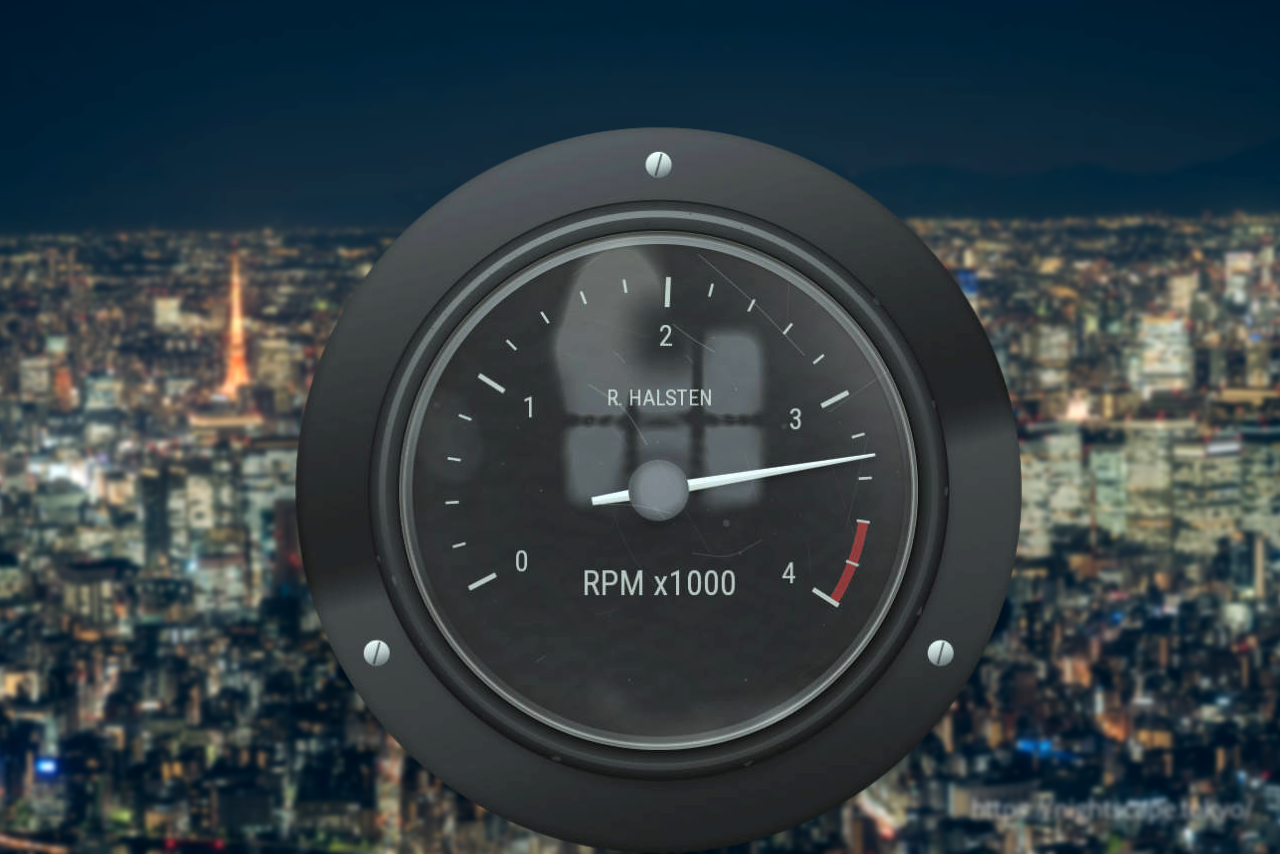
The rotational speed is {"value": 3300, "unit": "rpm"}
